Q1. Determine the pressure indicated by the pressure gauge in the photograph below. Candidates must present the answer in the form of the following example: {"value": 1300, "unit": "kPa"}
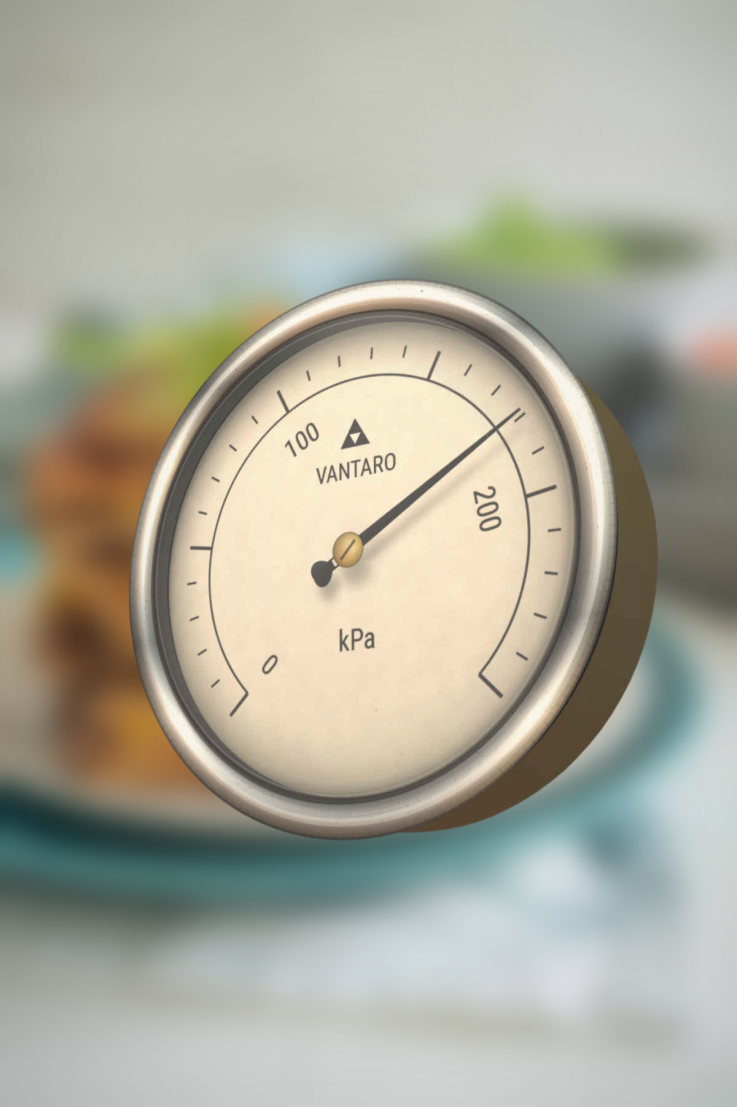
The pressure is {"value": 180, "unit": "kPa"}
